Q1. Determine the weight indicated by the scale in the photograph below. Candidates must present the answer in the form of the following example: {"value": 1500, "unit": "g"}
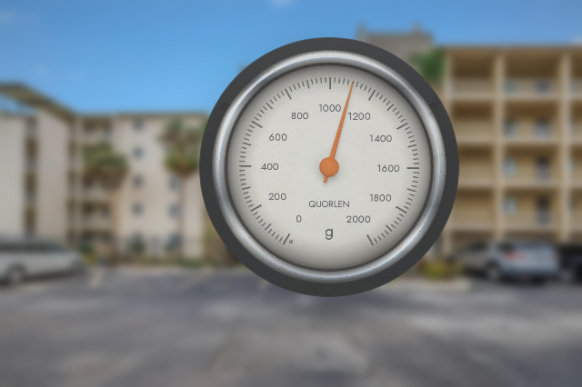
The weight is {"value": 1100, "unit": "g"}
